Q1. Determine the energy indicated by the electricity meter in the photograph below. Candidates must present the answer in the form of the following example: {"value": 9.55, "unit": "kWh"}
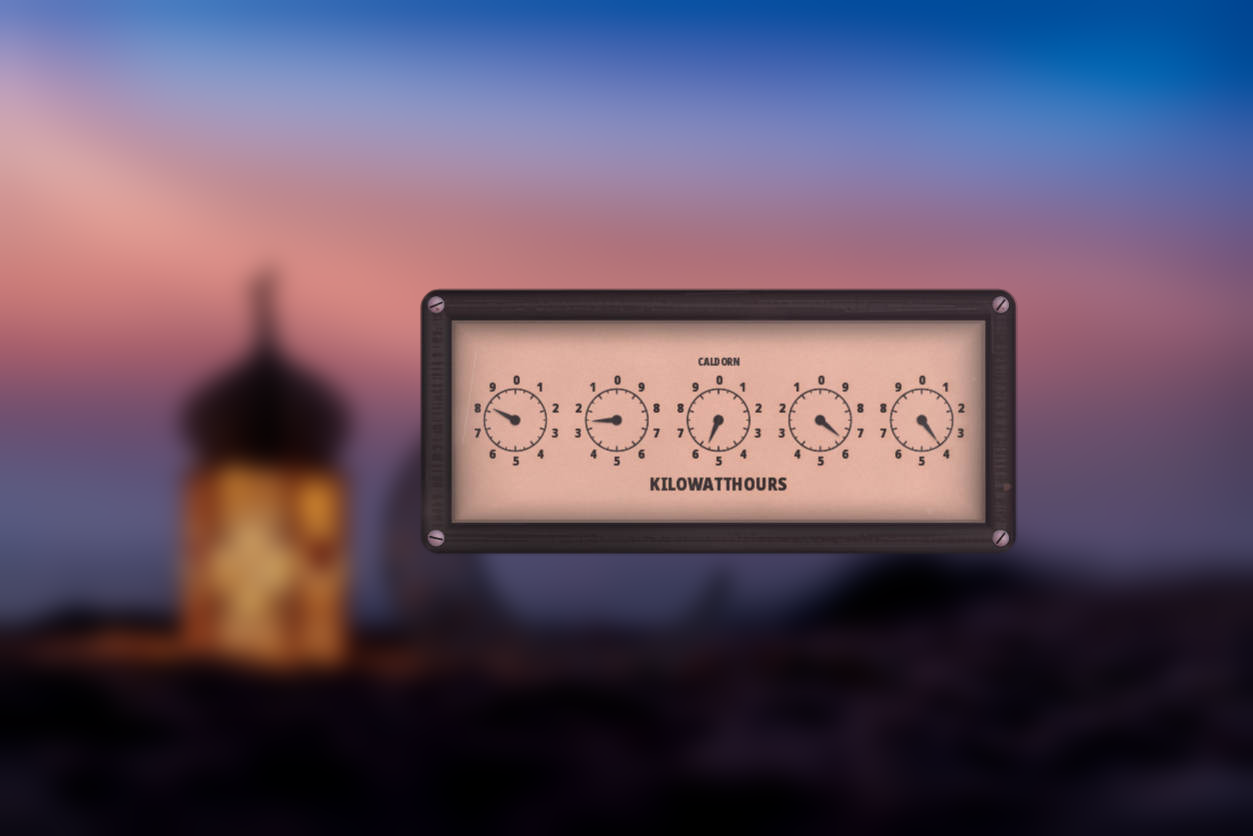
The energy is {"value": 82564, "unit": "kWh"}
